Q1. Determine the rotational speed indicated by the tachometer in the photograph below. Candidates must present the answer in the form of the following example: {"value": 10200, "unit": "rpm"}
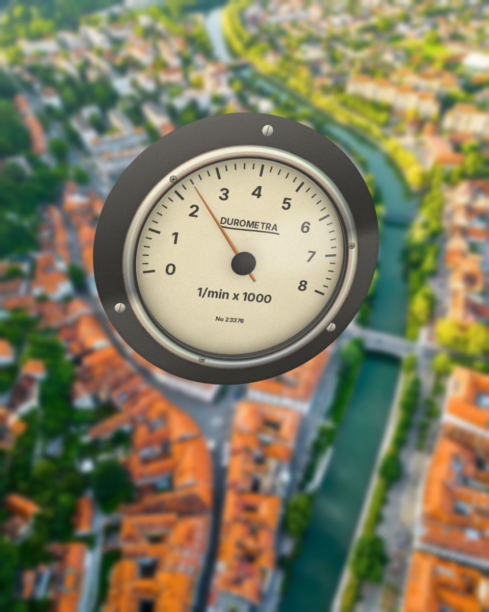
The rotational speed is {"value": 2400, "unit": "rpm"}
